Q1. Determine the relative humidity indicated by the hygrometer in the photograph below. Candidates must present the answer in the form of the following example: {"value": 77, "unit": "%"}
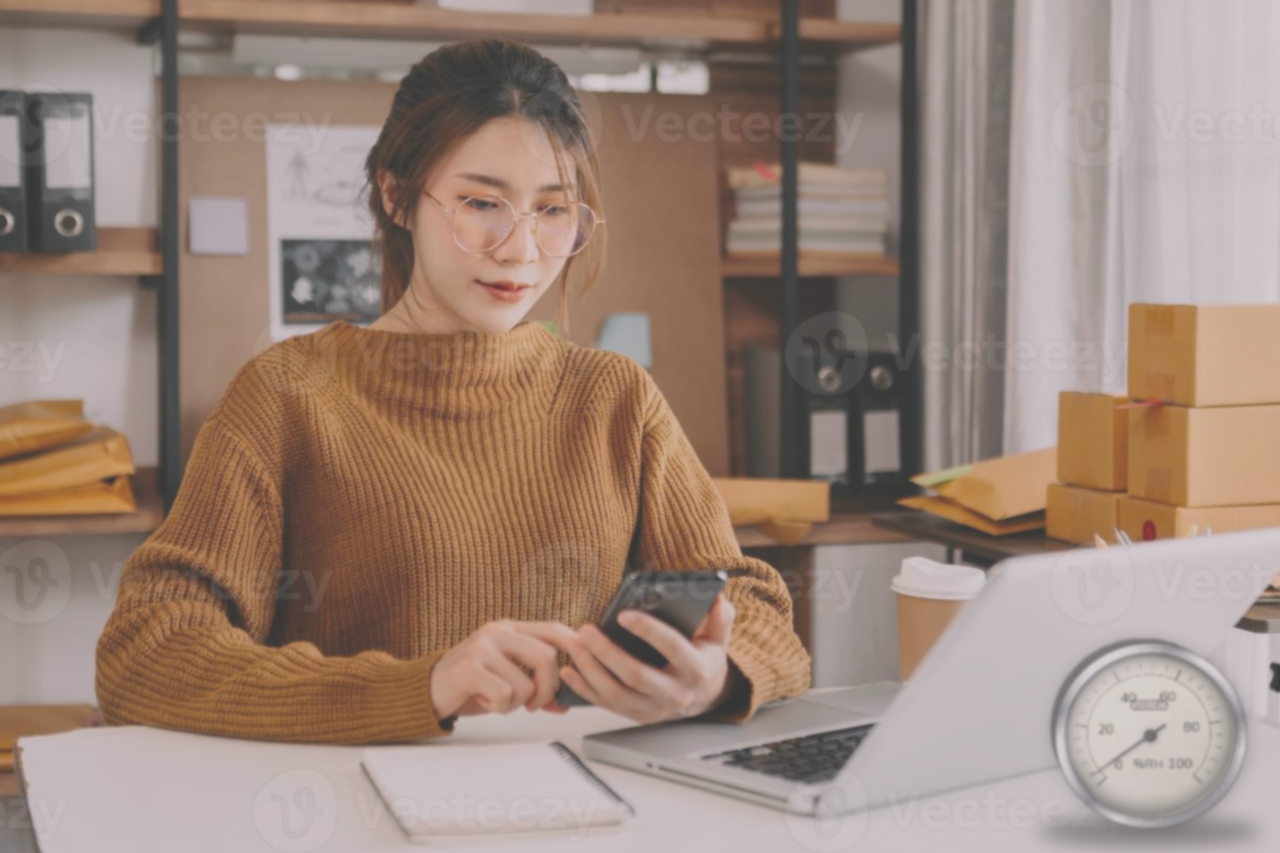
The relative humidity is {"value": 4, "unit": "%"}
